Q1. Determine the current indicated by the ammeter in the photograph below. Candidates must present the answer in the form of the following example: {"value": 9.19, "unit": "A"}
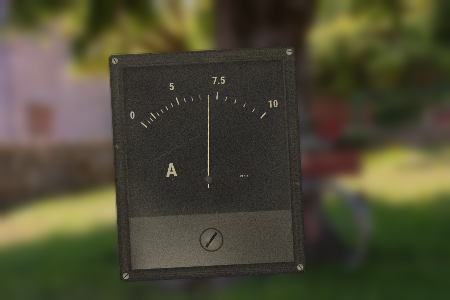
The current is {"value": 7, "unit": "A"}
